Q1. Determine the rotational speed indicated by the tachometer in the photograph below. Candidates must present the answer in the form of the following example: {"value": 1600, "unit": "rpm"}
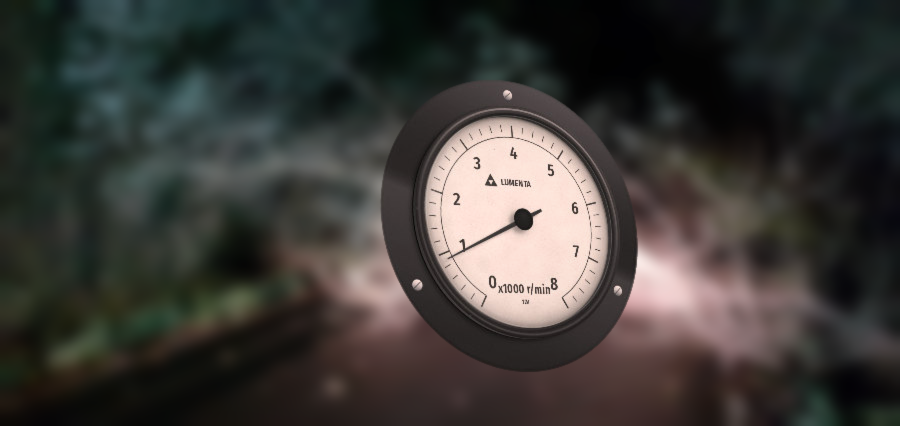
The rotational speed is {"value": 900, "unit": "rpm"}
